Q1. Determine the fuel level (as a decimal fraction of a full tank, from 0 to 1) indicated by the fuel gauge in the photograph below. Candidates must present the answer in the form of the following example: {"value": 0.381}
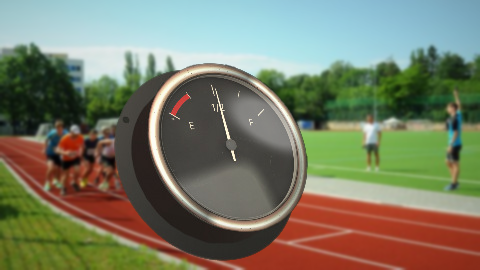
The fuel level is {"value": 0.5}
